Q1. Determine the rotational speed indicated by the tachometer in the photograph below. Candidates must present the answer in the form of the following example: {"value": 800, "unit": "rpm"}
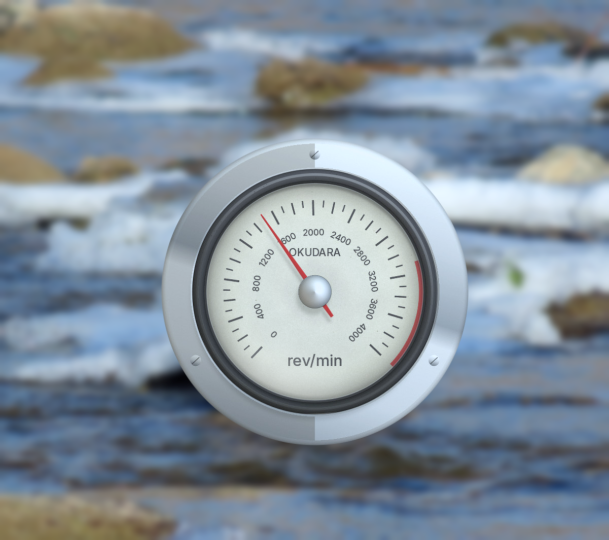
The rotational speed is {"value": 1500, "unit": "rpm"}
